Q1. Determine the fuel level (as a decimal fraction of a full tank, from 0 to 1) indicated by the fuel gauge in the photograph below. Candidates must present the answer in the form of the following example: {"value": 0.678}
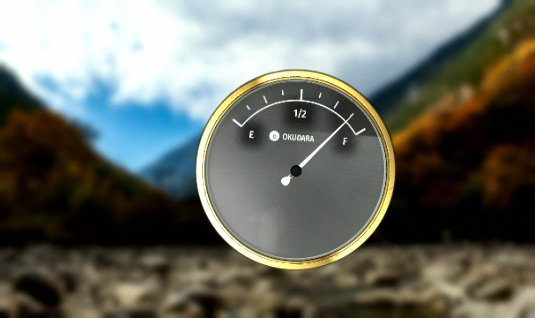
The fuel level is {"value": 0.875}
